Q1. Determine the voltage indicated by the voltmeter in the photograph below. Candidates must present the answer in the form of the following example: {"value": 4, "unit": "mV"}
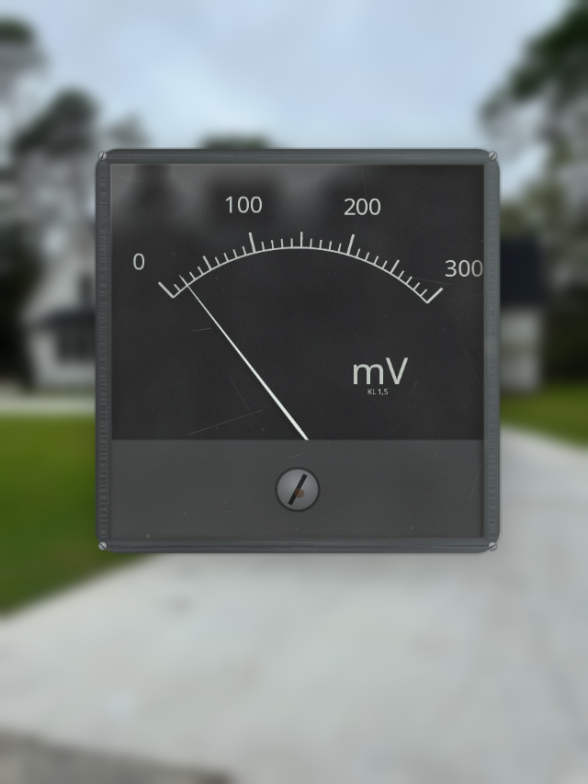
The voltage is {"value": 20, "unit": "mV"}
